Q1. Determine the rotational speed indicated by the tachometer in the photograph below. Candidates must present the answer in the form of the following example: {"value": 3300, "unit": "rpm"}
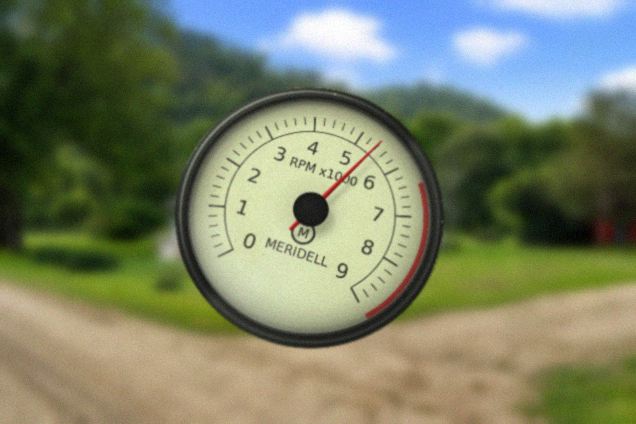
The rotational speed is {"value": 5400, "unit": "rpm"}
